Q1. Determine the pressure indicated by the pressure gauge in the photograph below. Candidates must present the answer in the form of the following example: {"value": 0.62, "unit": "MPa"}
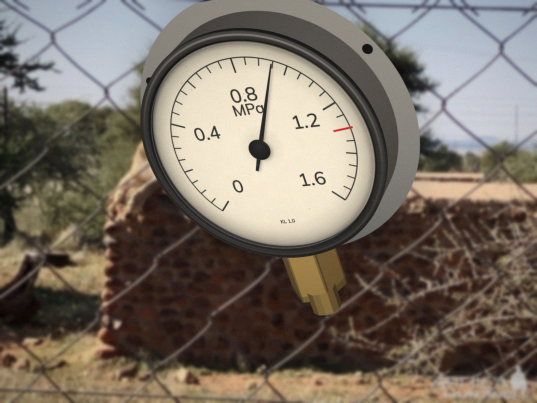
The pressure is {"value": 0.95, "unit": "MPa"}
